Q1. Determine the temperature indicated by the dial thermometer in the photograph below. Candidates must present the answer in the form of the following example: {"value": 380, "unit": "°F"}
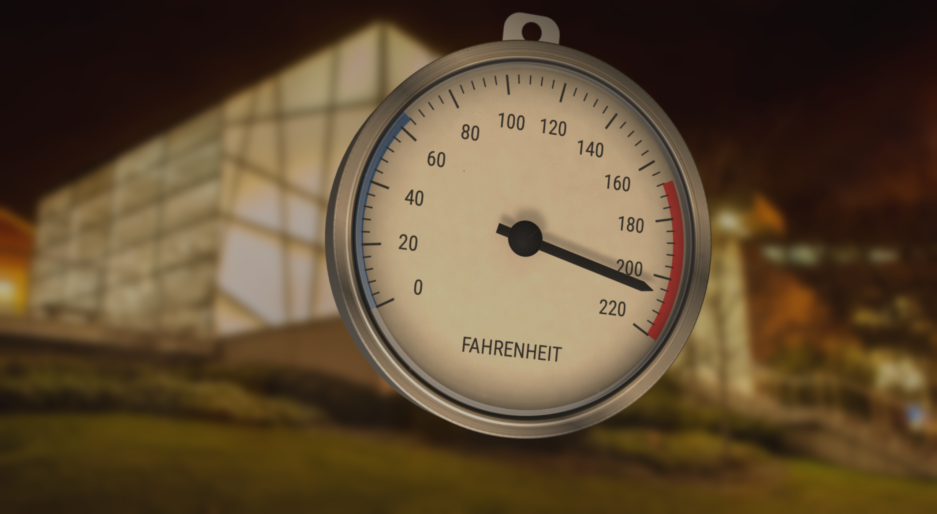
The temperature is {"value": 206, "unit": "°F"}
